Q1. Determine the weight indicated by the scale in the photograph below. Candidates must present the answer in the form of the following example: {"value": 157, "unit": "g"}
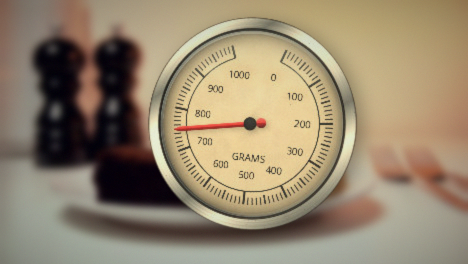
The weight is {"value": 750, "unit": "g"}
